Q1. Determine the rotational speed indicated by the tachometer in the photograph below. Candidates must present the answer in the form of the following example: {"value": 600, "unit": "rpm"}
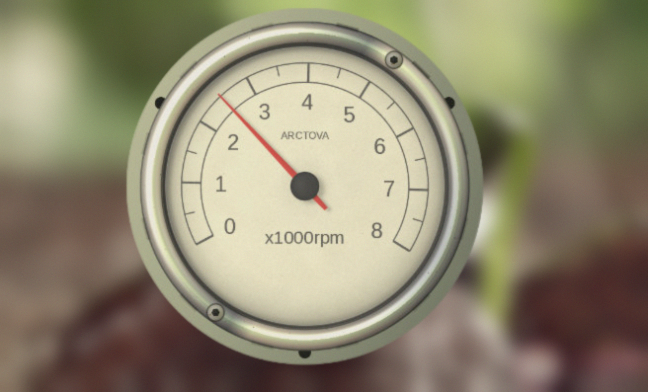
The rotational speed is {"value": 2500, "unit": "rpm"}
